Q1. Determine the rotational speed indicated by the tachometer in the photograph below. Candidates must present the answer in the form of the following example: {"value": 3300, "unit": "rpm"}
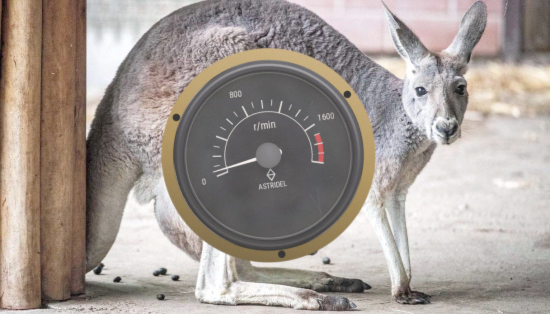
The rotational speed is {"value": 50, "unit": "rpm"}
